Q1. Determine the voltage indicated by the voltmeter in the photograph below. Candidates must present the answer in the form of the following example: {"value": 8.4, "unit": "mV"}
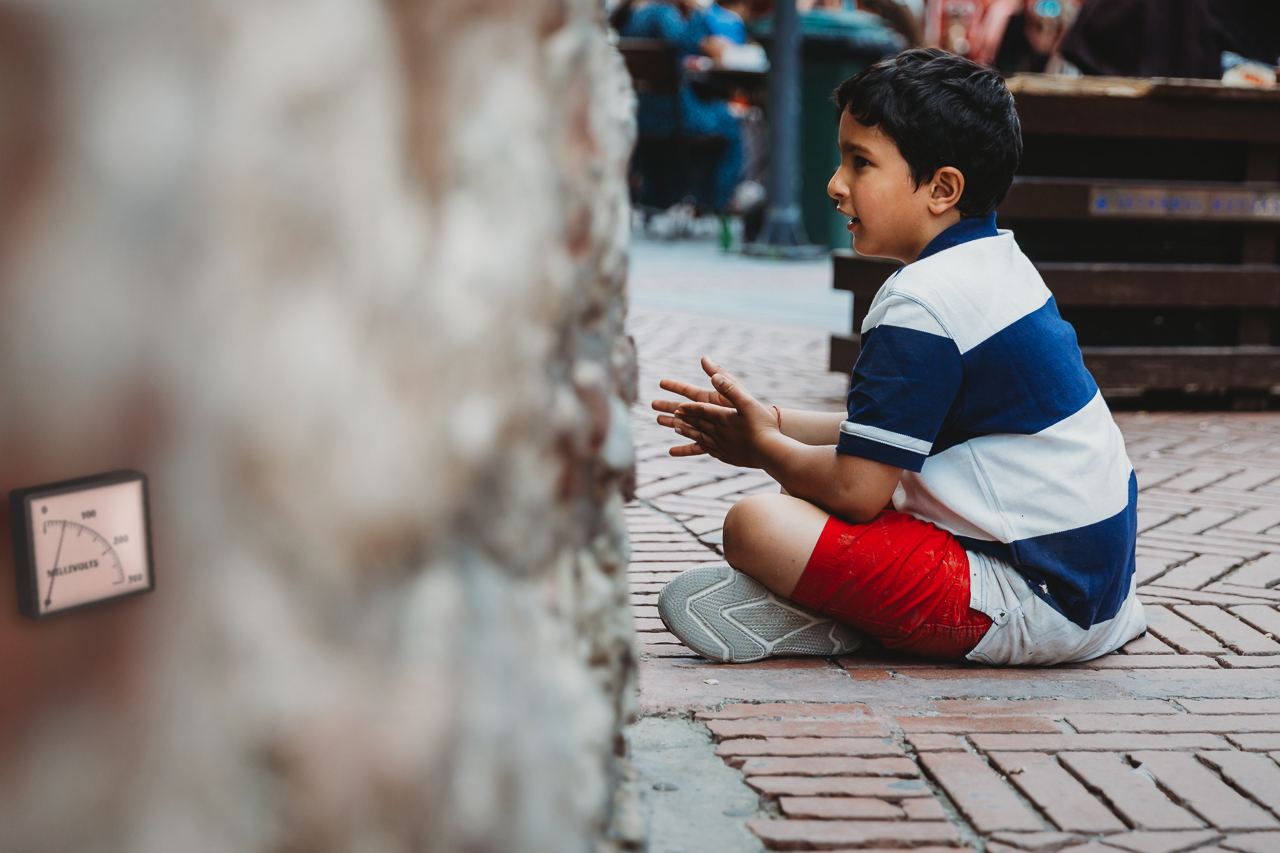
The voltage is {"value": 50, "unit": "mV"}
